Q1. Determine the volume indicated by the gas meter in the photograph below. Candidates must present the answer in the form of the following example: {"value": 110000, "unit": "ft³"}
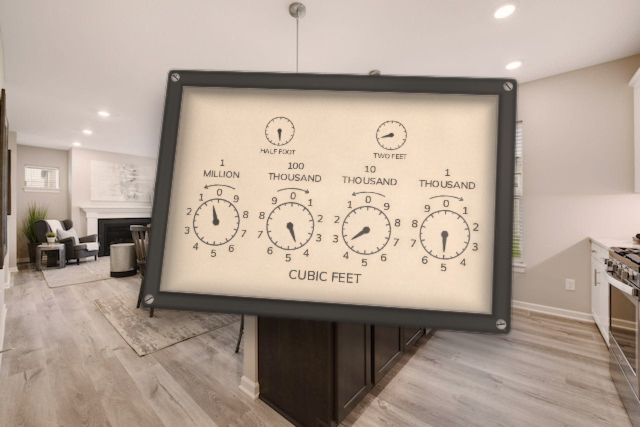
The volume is {"value": 43500, "unit": "ft³"}
